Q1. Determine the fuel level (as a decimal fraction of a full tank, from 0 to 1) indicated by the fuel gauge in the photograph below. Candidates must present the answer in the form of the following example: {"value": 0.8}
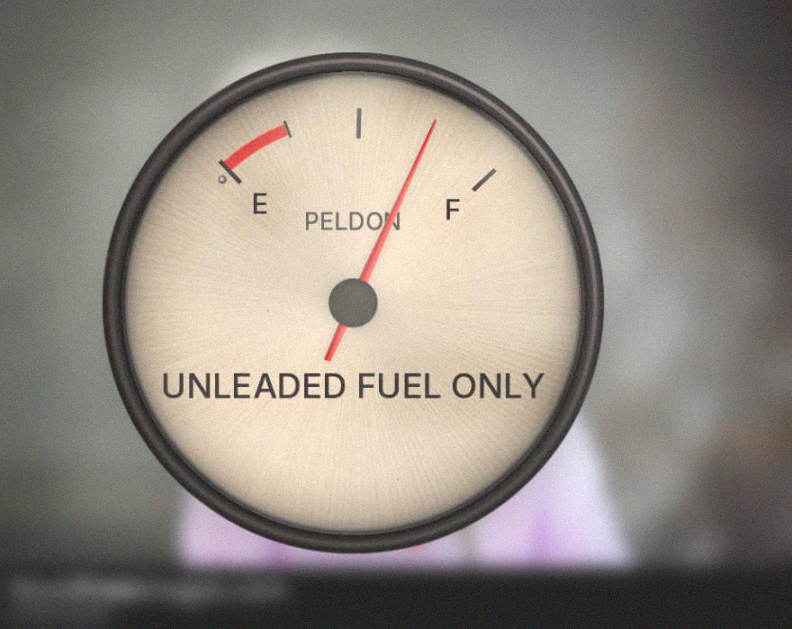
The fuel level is {"value": 0.75}
